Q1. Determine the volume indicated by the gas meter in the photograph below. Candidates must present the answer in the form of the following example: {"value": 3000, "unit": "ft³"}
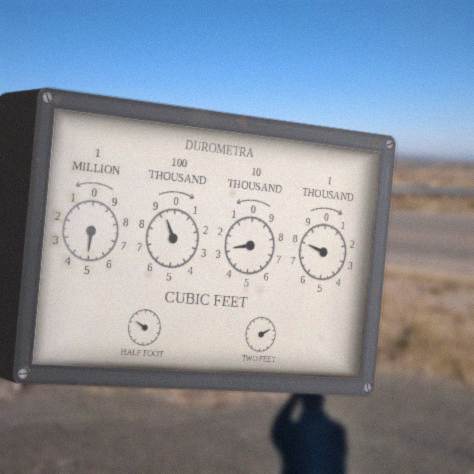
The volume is {"value": 492800, "unit": "ft³"}
